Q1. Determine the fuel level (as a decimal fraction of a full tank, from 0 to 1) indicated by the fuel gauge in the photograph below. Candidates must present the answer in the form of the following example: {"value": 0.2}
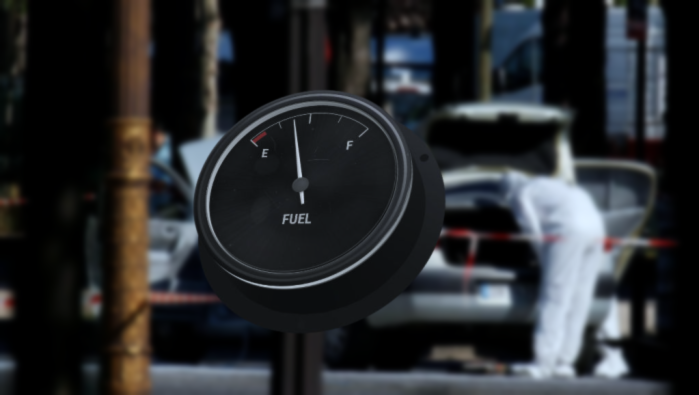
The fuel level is {"value": 0.375}
